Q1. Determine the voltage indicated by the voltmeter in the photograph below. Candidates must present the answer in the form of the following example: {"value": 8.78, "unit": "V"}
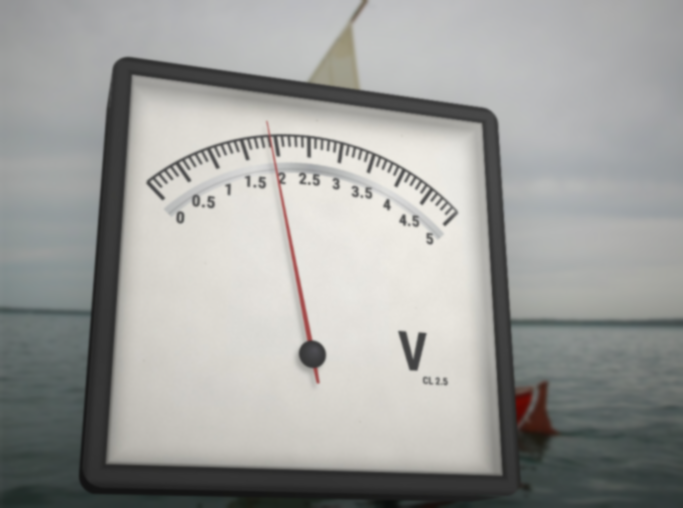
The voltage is {"value": 1.9, "unit": "V"}
